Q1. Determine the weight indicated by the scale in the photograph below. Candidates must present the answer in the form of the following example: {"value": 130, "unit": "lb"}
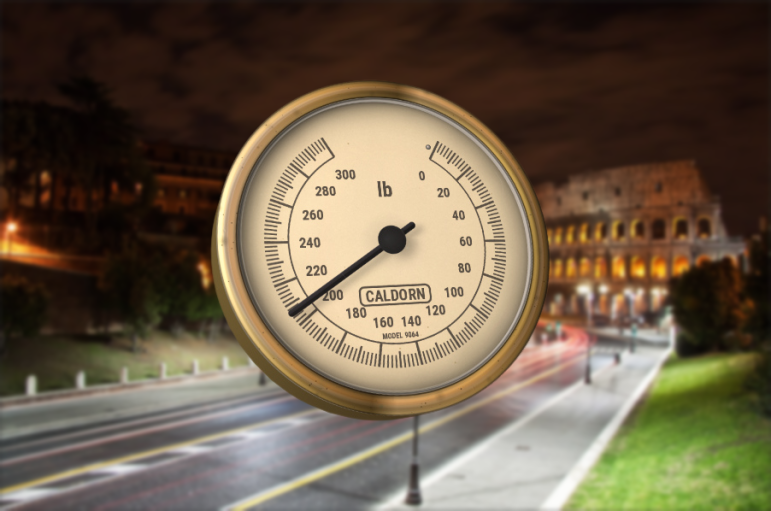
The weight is {"value": 206, "unit": "lb"}
